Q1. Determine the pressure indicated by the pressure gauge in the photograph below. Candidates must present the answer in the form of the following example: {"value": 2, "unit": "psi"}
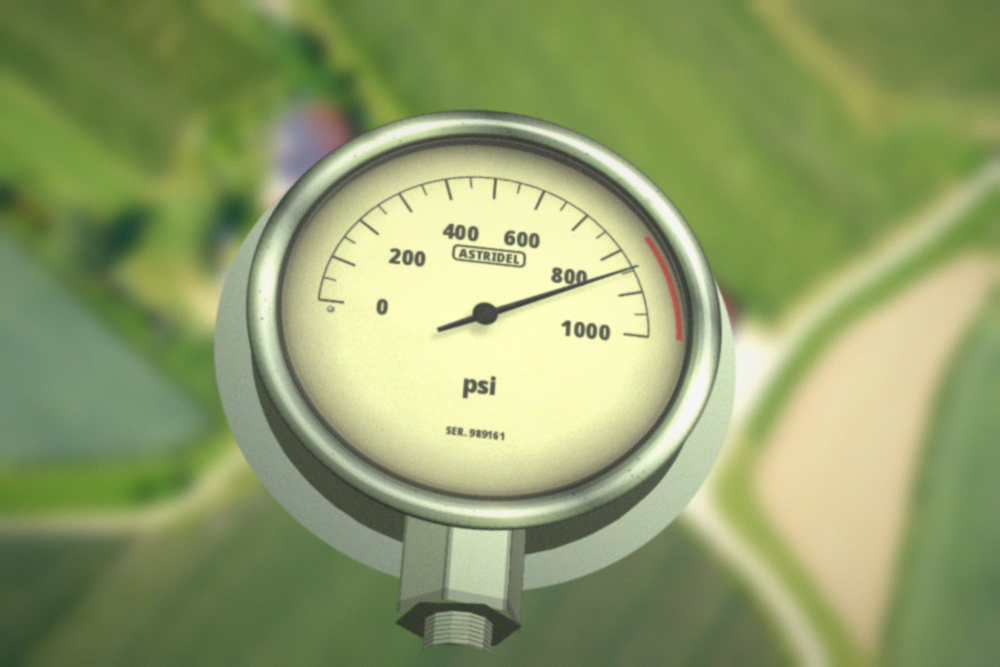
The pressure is {"value": 850, "unit": "psi"}
